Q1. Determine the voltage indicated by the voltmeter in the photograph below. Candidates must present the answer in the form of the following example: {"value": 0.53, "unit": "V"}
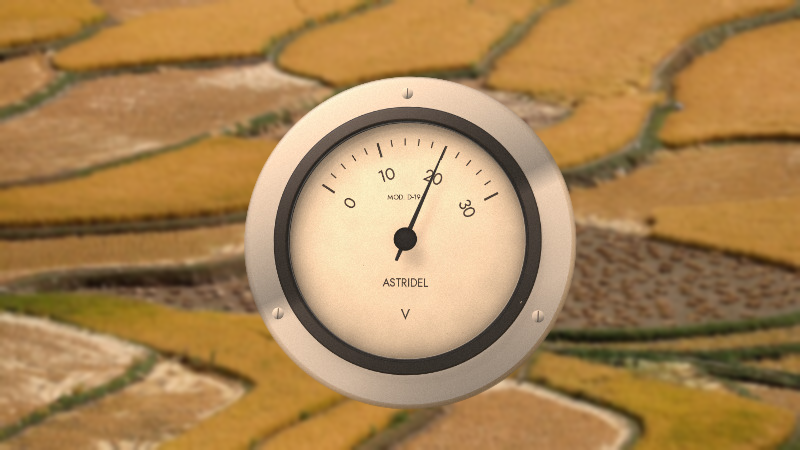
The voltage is {"value": 20, "unit": "V"}
